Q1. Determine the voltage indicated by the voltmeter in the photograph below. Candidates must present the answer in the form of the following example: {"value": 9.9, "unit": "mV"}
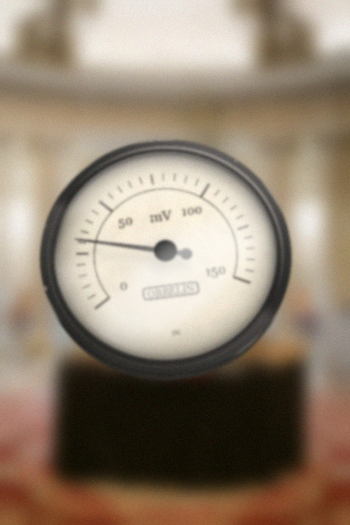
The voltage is {"value": 30, "unit": "mV"}
